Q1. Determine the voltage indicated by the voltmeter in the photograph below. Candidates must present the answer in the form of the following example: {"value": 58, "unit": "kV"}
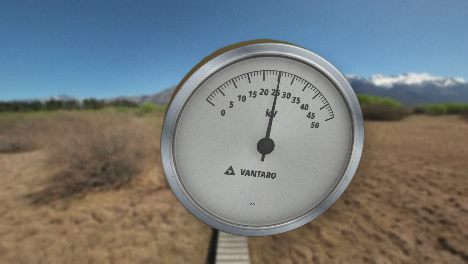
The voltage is {"value": 25, "unit": "kV"}
